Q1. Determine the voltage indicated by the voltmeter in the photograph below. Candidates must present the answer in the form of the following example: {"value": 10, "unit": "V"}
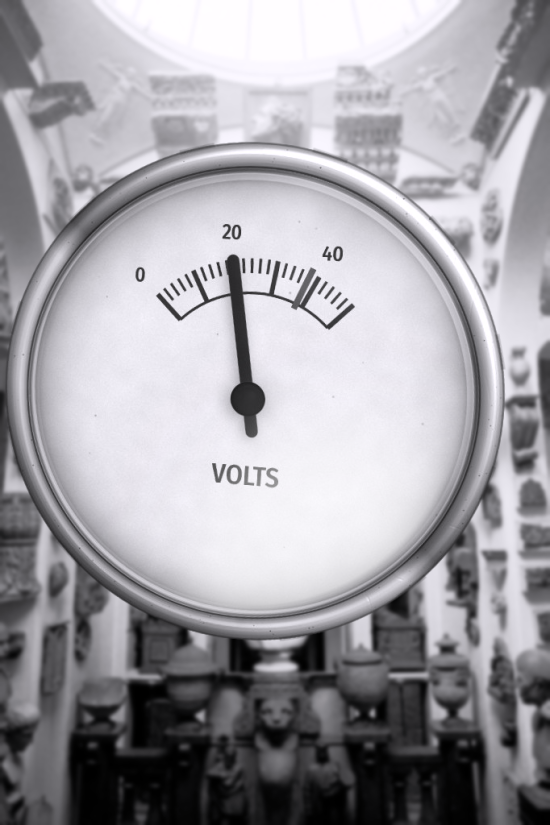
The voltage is {"value": 20, "unit": "V"}
